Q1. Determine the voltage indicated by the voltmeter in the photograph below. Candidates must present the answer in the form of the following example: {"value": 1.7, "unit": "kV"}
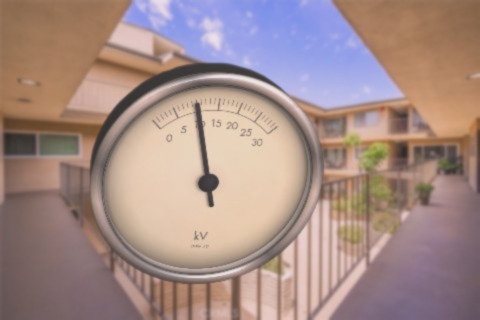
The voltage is {"value": 10, "unit": "kV"}
